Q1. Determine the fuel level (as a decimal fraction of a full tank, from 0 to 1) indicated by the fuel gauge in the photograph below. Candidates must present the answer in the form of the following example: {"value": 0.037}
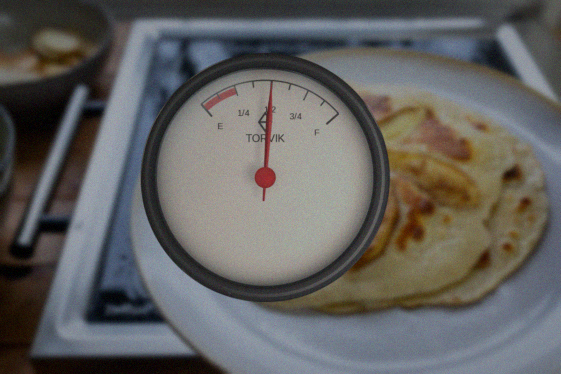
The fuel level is {"value": 0.5}
